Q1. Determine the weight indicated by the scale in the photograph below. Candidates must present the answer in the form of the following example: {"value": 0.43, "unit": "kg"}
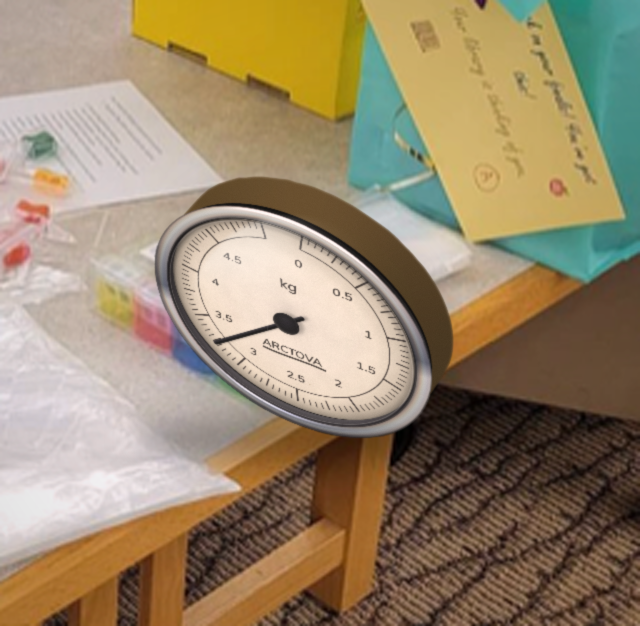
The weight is {"value": 3.25, "unit": "kg"}
